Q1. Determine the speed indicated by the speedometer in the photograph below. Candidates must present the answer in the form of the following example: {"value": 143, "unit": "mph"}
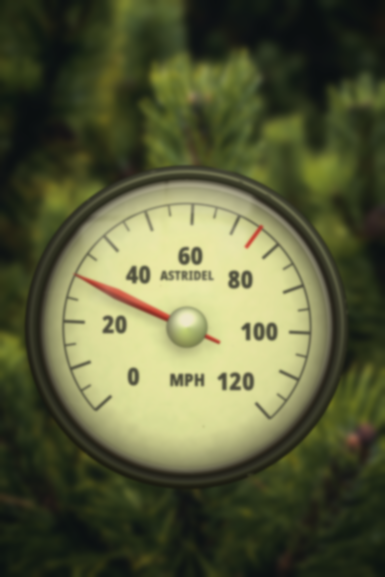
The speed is {"value": 30, "unit": "mph"}
